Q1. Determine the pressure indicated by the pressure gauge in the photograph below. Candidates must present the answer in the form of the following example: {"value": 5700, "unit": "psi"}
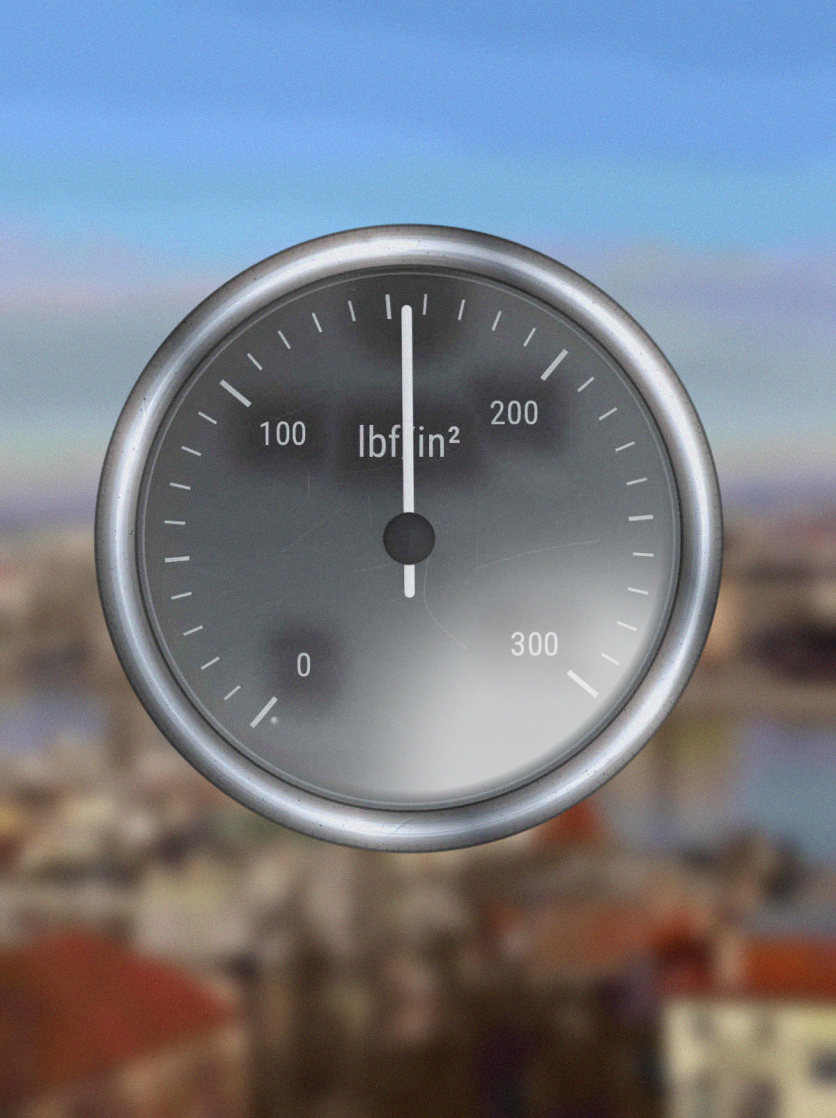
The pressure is {"value": 155, "unit": "psi"}
